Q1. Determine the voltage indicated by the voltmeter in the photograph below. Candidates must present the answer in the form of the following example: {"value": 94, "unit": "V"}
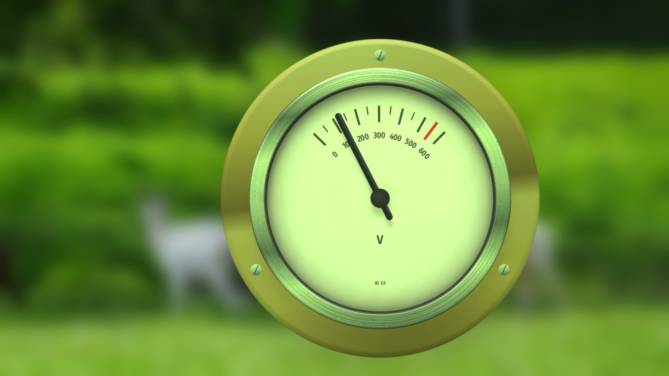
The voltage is {"value": 125, "unit": "V"}
